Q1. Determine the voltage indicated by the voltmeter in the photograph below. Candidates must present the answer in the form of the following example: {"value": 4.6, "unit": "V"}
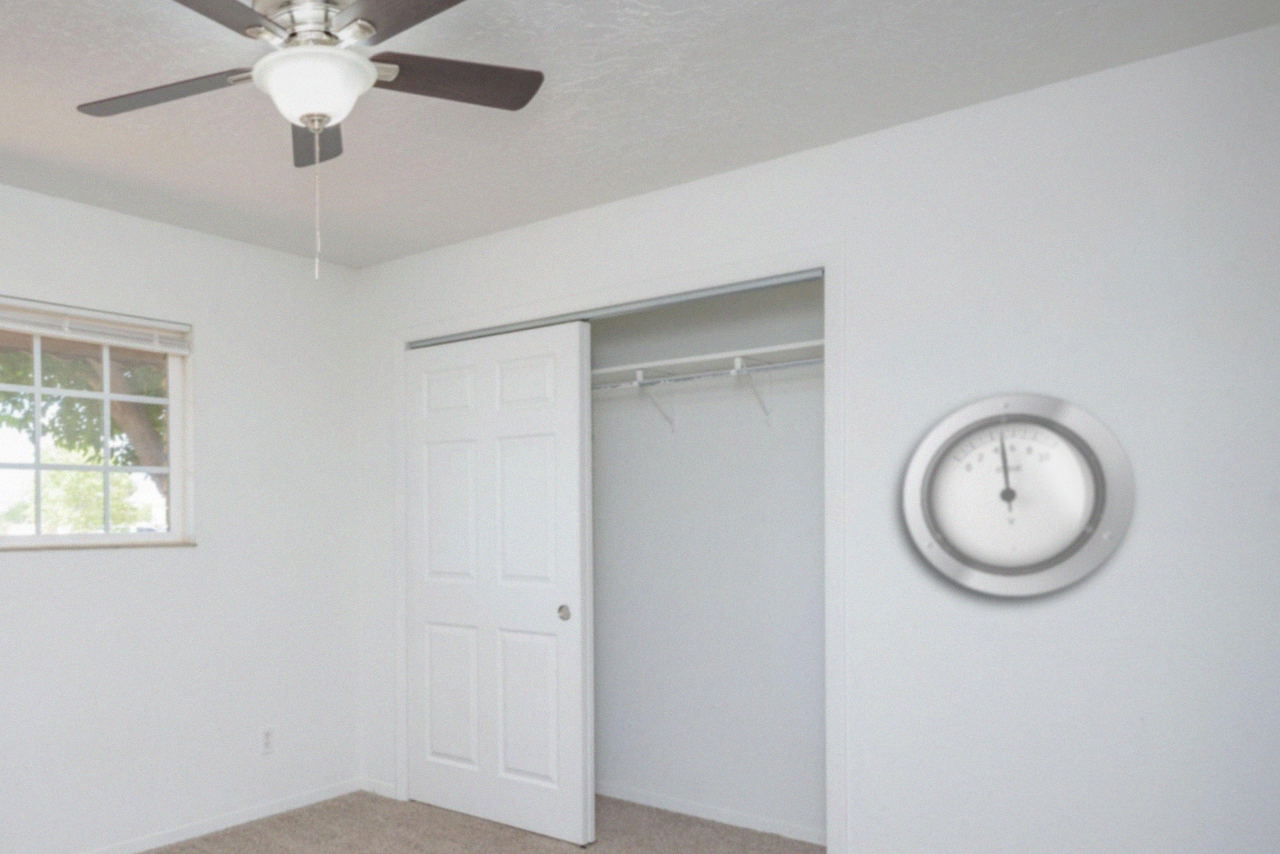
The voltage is {"value": 5, "unit": "V"}
